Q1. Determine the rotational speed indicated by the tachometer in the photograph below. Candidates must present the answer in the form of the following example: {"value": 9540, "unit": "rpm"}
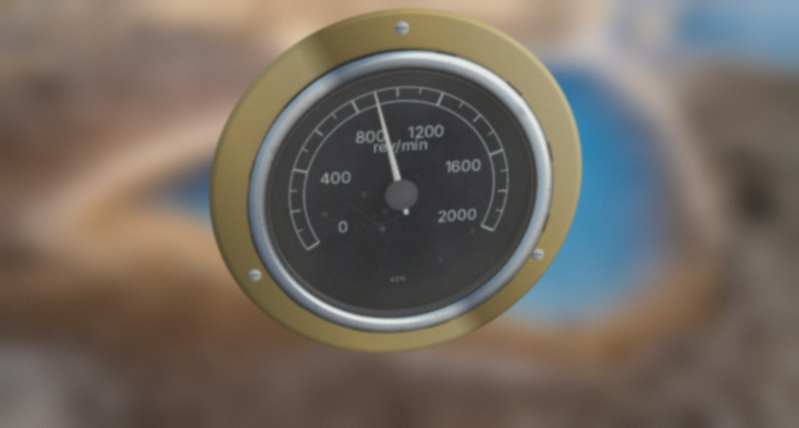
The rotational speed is {"value": 900, "unit": "rpm"}
